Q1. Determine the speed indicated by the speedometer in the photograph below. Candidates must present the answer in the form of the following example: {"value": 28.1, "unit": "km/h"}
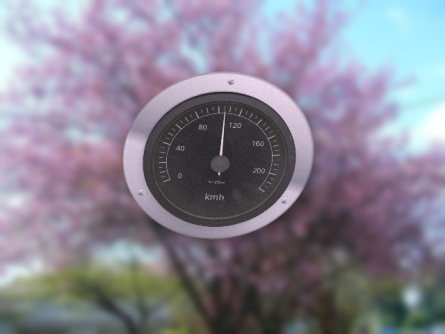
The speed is {"value": 105, "unit": "km/h"}
